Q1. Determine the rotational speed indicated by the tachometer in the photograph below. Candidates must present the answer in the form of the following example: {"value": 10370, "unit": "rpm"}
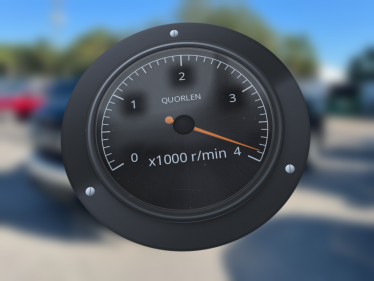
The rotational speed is {"value": 3900, "unit": "rpm"}
